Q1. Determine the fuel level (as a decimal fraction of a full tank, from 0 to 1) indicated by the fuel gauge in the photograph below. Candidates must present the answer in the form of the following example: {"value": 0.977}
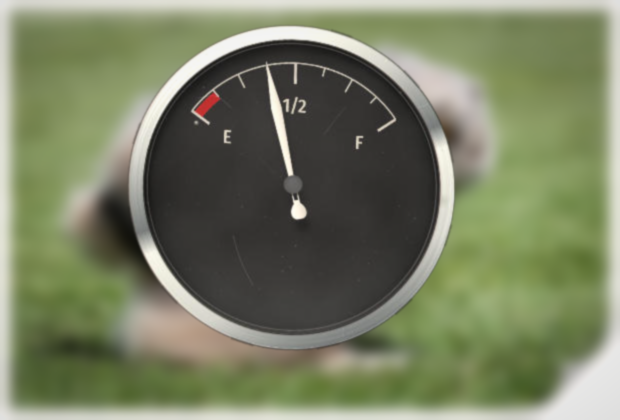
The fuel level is {"value": 0.375}
